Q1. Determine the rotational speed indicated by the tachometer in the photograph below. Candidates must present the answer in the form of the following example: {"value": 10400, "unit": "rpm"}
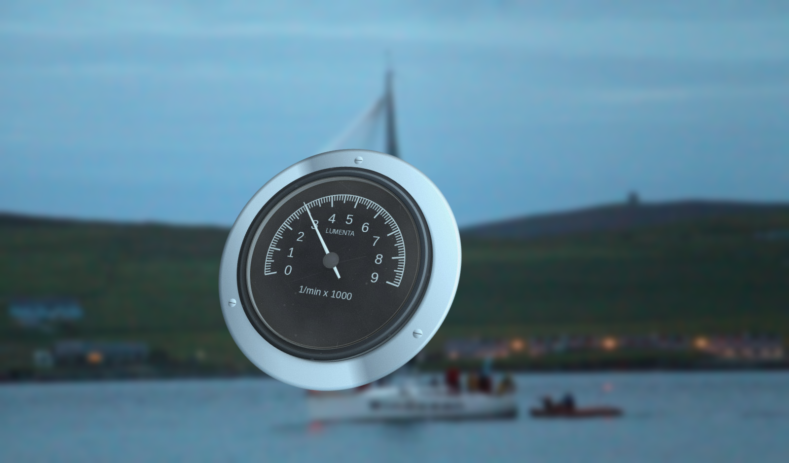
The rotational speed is {"value": 3000, "unit": "rpm"}
